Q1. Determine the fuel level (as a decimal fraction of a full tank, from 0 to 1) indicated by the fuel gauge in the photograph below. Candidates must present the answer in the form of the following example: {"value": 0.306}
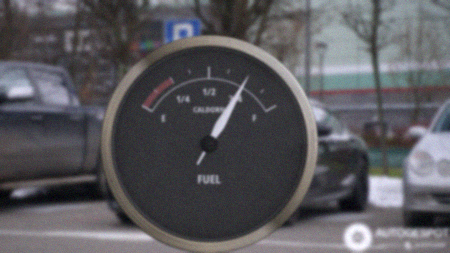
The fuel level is {"value": 0.75}
